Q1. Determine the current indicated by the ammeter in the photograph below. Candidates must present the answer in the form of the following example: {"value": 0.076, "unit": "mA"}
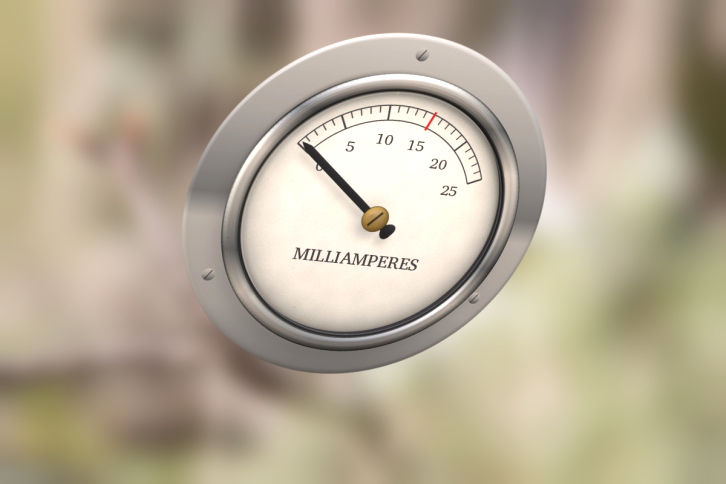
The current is {"value": 0.5, "unit": "mA"}
